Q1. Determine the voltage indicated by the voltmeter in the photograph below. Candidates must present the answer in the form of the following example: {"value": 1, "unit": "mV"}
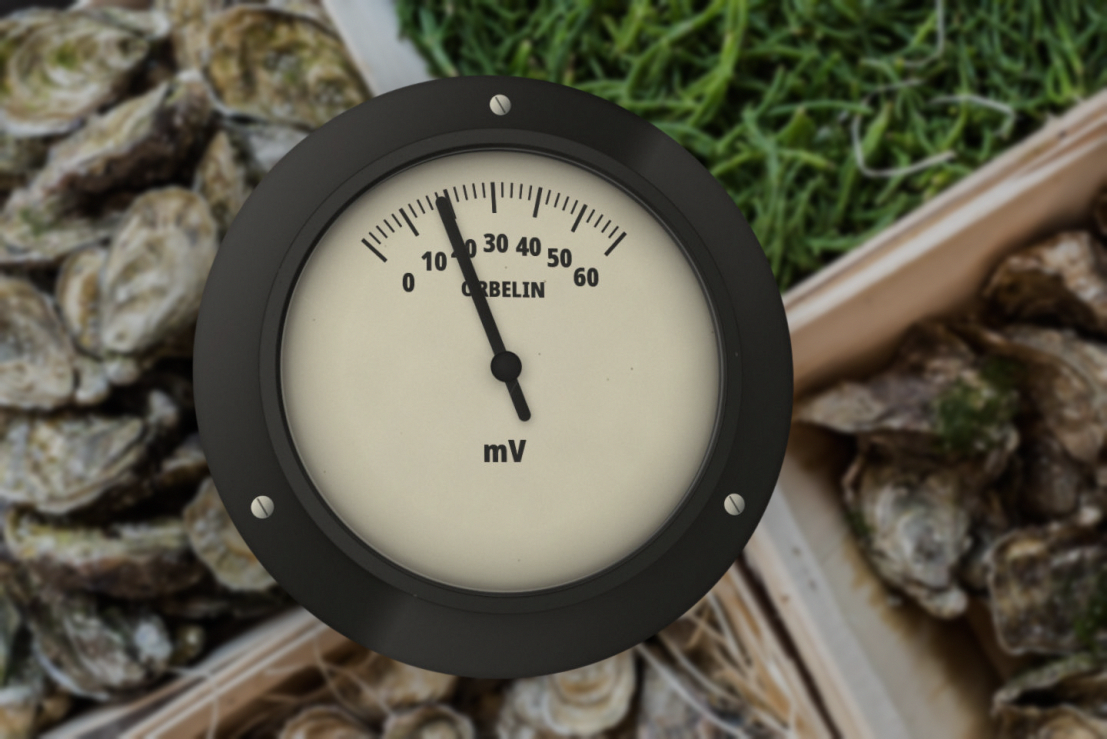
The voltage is {"value": 18, "unit": "mV"}
